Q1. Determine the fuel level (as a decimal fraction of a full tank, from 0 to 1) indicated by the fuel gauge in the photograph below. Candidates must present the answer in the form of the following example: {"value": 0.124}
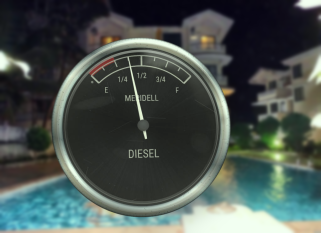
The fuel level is {"value": 0.375}
